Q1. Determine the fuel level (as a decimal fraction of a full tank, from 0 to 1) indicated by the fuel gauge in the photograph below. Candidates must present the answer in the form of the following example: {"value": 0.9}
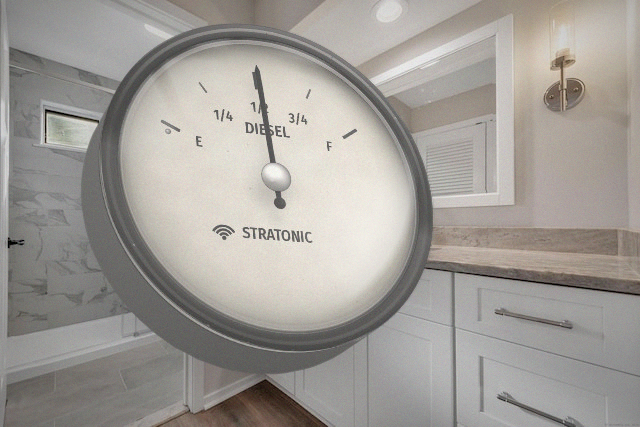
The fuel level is {"value": 0.5}
